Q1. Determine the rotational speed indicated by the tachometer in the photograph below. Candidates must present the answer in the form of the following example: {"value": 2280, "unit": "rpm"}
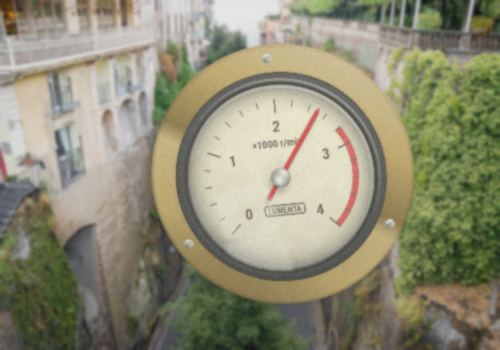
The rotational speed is {"value": 2500, "unit": "rpm"}
